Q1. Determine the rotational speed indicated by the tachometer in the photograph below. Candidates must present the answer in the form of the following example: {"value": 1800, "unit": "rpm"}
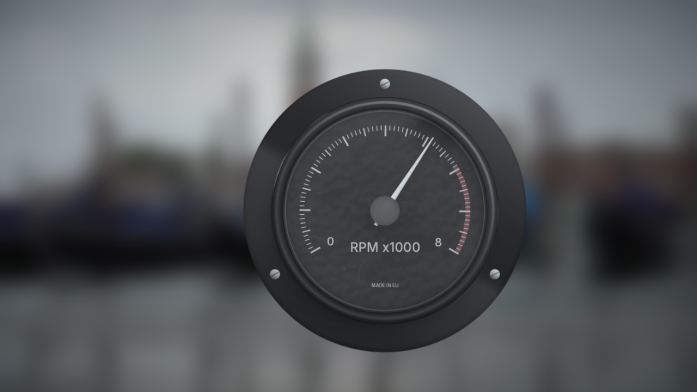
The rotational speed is {"value": 5100, "unit": "rpm"}
